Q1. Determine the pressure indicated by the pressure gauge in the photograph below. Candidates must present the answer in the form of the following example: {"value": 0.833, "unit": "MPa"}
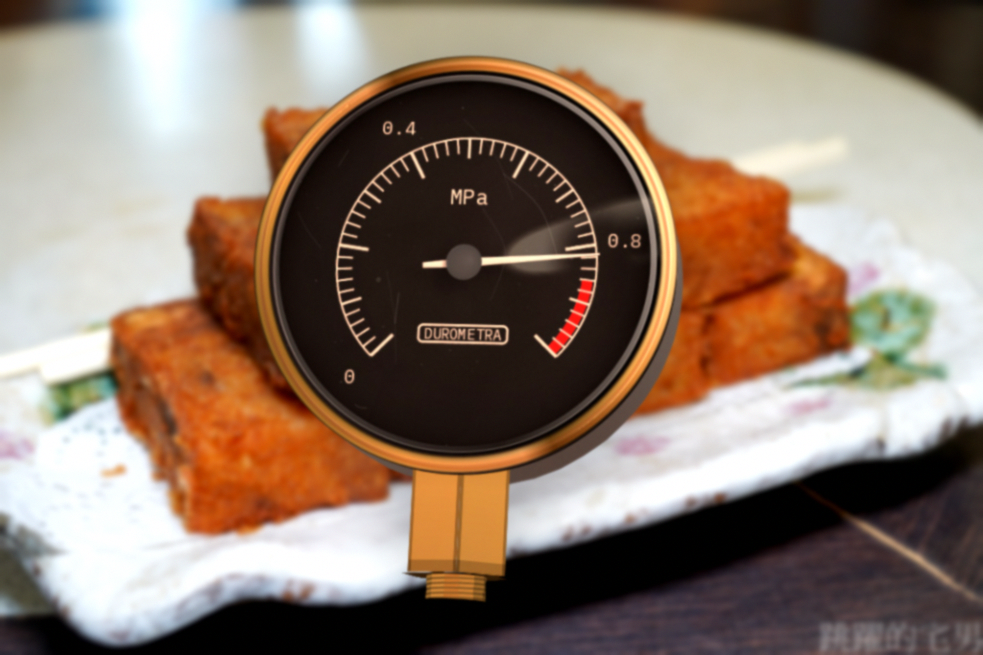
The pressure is {"value": 0.82, "unit": "MPa"}
